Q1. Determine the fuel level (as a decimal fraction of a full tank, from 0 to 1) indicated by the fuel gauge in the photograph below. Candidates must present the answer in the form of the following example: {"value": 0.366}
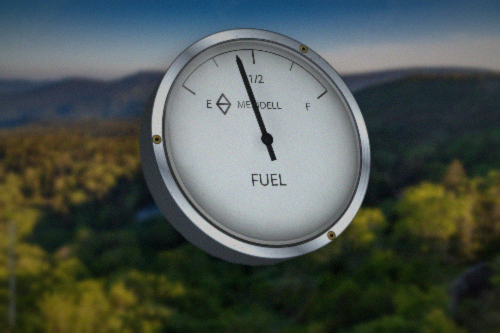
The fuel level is {"value": 0.375}
